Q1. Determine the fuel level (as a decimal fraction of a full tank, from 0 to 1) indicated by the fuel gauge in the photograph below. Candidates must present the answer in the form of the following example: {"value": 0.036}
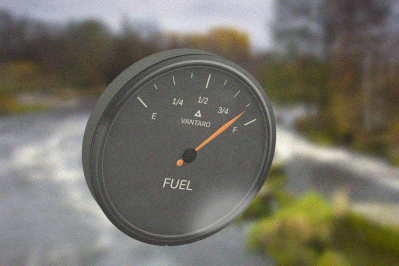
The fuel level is {"value": 0.875}
